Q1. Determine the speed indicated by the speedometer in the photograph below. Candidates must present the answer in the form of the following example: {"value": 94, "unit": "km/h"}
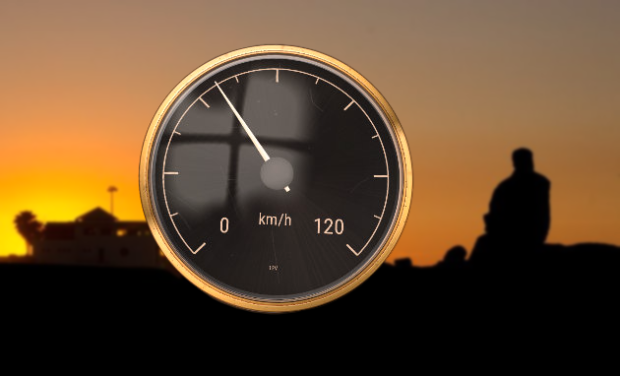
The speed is {"value": 45, "unit": "km/h"}
